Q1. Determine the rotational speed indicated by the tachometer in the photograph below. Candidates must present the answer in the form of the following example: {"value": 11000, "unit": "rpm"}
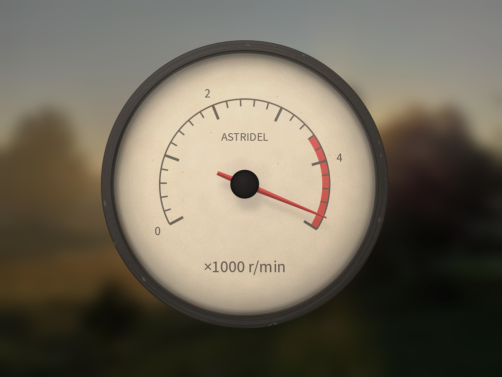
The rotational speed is {"value": 4800, "unit": "rpm"}
